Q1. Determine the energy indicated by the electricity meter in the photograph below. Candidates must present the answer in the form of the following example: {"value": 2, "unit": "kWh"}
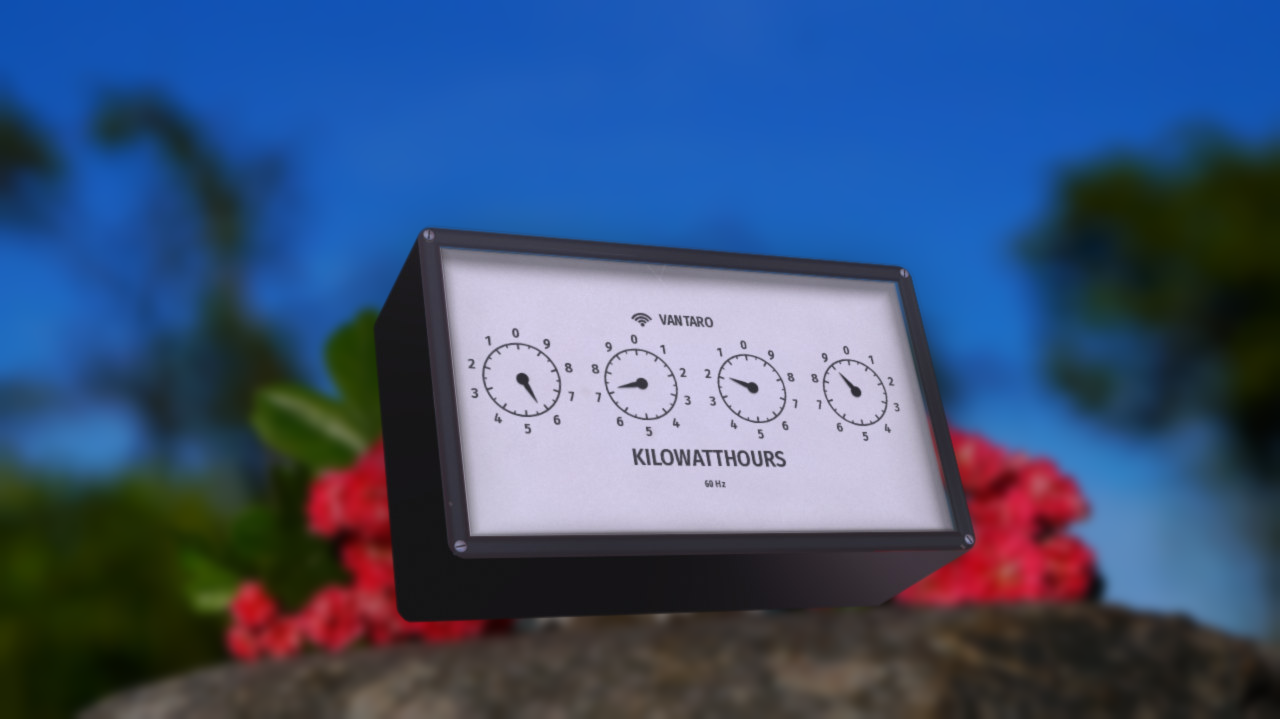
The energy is {"value": 5719, "unit": "kWh"}
